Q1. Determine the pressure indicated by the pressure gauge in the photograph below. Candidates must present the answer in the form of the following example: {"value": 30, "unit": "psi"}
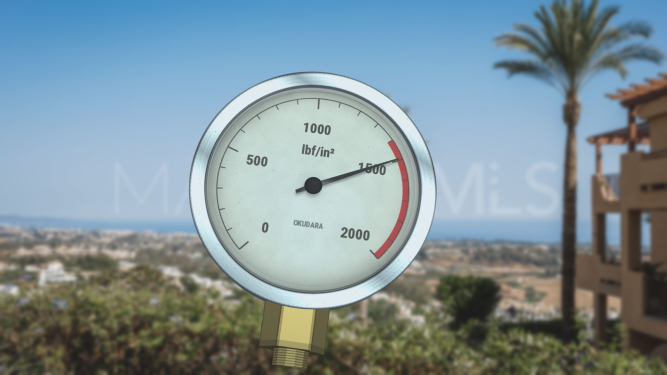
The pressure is {"value": 1500, "unit": "psi"}
